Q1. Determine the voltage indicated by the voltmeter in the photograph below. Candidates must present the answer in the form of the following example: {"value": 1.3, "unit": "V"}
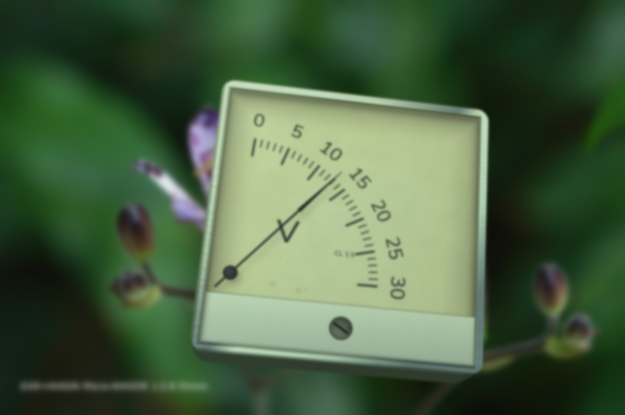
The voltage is {"value": 13, "unit": "V"}
